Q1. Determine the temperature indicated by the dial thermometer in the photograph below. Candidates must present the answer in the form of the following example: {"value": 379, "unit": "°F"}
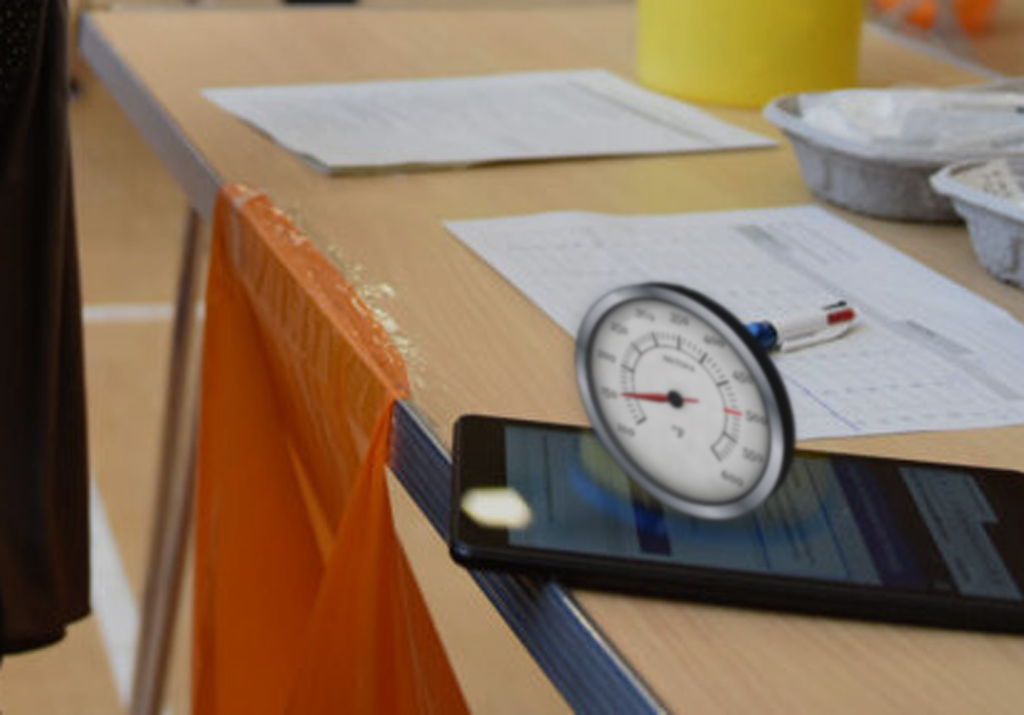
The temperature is {"value": 150, "unit": "°F"}
